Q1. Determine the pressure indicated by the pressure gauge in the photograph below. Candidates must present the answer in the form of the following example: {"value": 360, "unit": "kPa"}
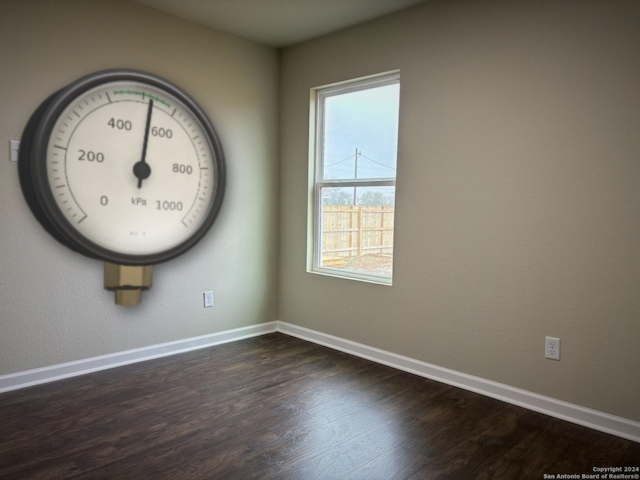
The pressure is {"value": 520, "unit": "kPa"}
